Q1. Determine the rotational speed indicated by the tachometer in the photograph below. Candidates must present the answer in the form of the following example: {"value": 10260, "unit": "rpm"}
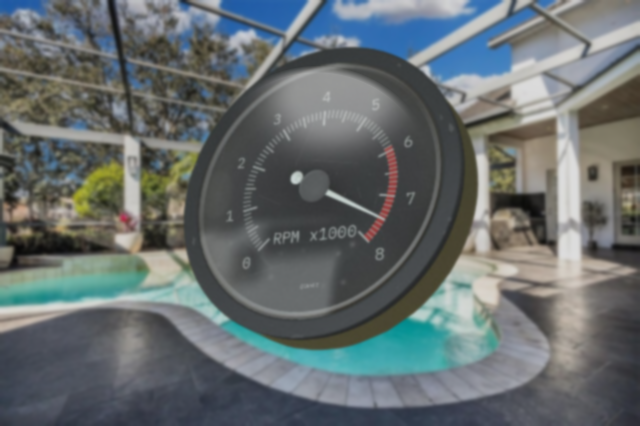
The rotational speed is {"value": 7500, "unit": "rpm"}
